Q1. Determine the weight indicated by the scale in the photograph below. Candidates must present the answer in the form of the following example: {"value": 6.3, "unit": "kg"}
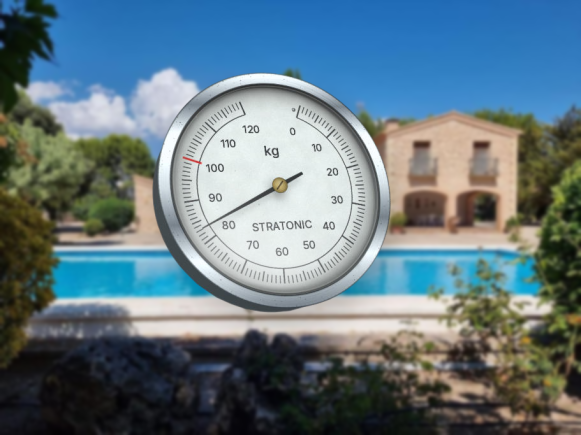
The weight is {"value": 83, "unit": "kg"}
